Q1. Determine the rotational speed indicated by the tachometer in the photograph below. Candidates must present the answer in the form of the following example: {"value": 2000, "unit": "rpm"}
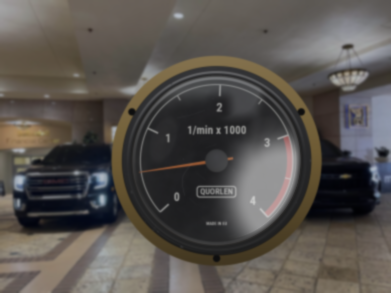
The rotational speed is {"value": 500, "unit": "rpm"}
